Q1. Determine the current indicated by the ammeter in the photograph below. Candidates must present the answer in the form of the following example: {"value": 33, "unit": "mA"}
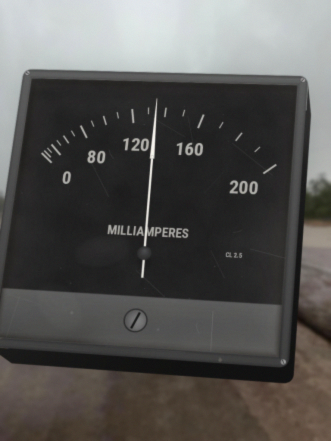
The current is {"value": 135, "unit": "mA"}
